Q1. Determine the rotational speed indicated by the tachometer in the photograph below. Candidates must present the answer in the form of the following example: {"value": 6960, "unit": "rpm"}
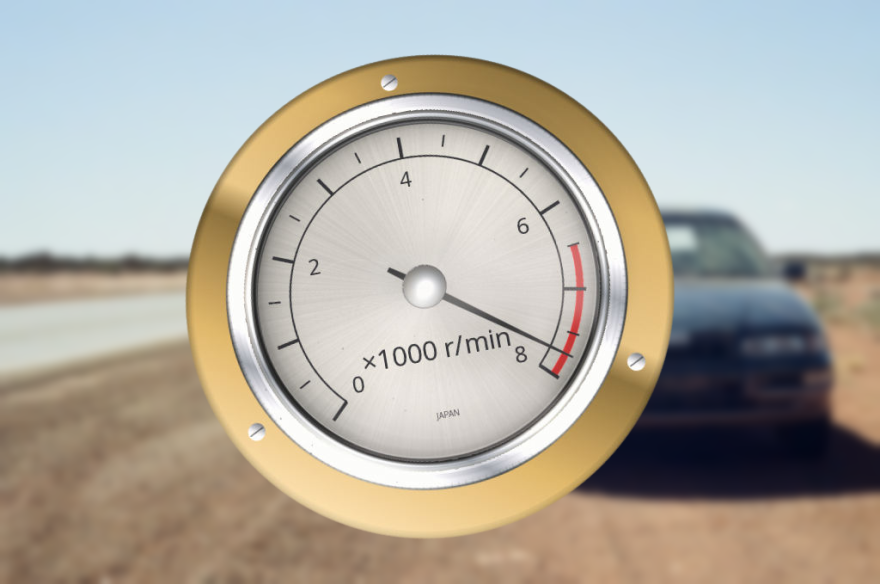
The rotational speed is {"value": 7750, "unit": "rpm"}
